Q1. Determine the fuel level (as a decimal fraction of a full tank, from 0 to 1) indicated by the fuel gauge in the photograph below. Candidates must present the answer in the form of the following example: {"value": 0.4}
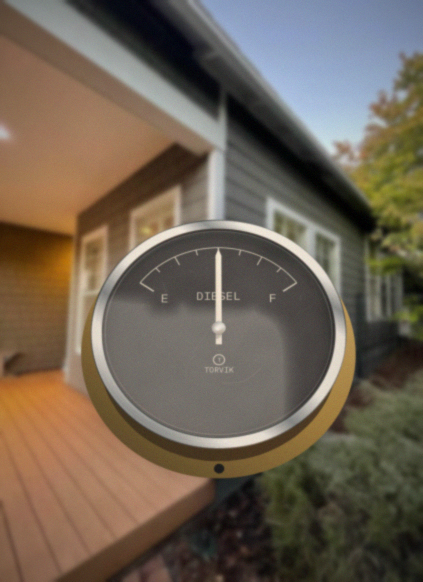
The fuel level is {"value": 0.5}
